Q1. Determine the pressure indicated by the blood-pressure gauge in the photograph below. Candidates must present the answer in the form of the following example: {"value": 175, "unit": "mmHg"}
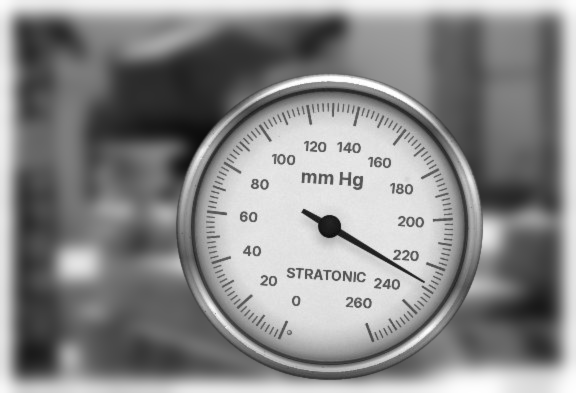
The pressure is {"value": 228, "unit": "mmHg"}
